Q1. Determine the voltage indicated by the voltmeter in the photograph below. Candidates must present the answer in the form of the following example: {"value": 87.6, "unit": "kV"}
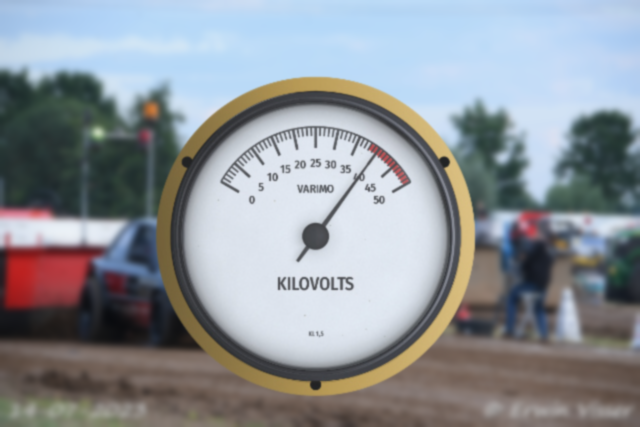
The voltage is {"value": 40, "unit": "kV"}
